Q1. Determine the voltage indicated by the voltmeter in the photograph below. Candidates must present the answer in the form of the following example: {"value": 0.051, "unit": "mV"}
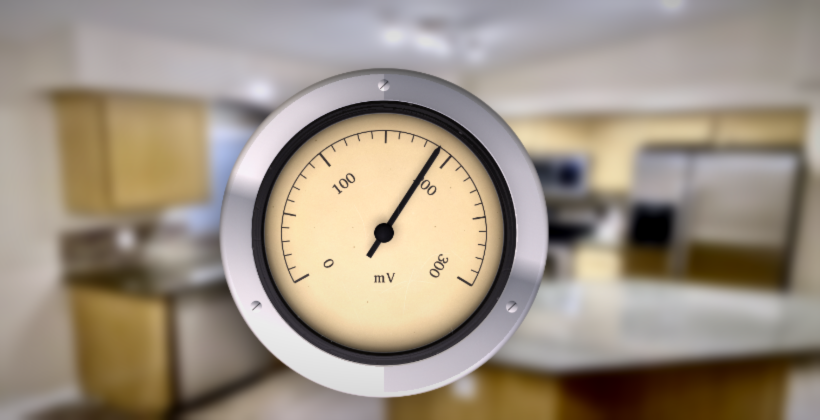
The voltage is {"value": 190, "unit": "mV"}
